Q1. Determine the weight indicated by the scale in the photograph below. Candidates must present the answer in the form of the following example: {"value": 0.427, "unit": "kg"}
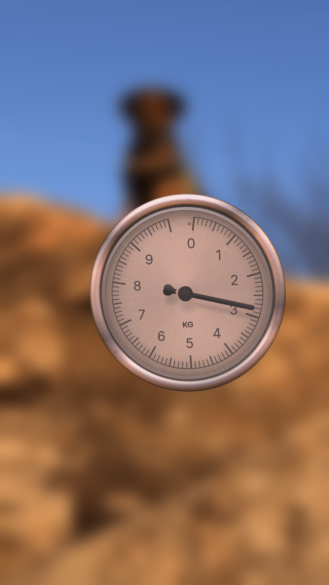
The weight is {"value": 2.8, "unit": "kg"}
